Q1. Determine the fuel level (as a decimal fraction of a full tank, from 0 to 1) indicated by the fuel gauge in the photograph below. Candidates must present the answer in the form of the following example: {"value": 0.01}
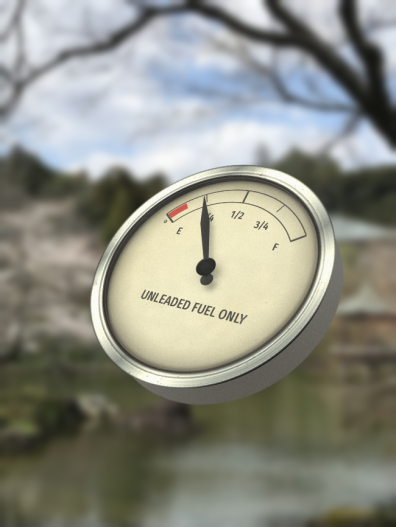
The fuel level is {"value": 0.25}
